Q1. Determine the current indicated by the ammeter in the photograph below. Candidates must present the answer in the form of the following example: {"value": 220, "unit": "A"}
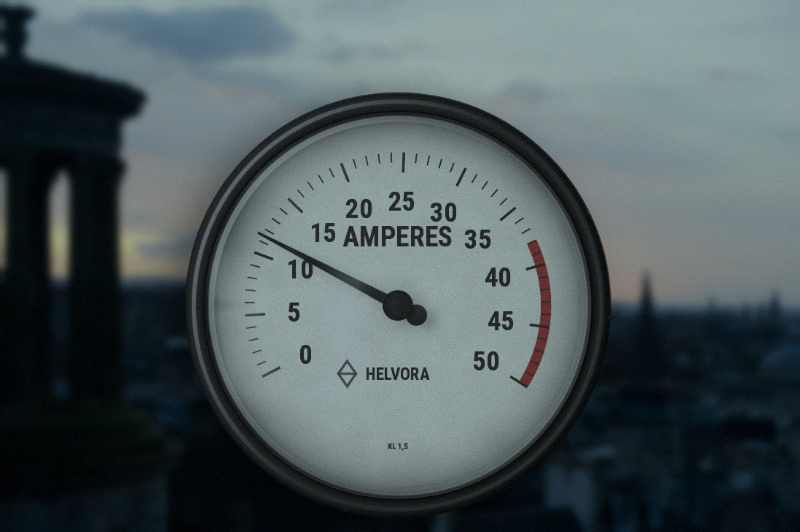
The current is {"value": 11.5, "unit": "A"}
